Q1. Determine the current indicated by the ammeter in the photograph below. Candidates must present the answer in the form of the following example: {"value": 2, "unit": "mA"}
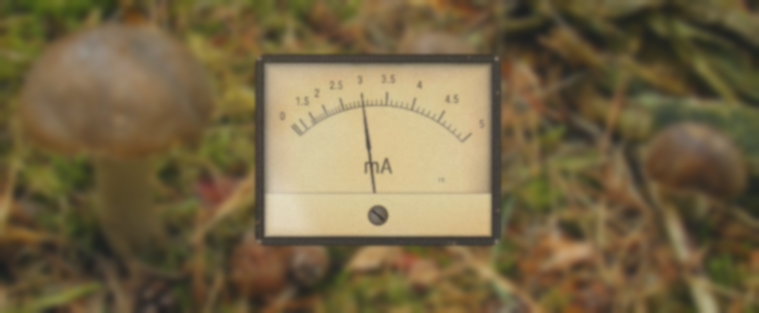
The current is {"value": 3, "unit": "mA"}
